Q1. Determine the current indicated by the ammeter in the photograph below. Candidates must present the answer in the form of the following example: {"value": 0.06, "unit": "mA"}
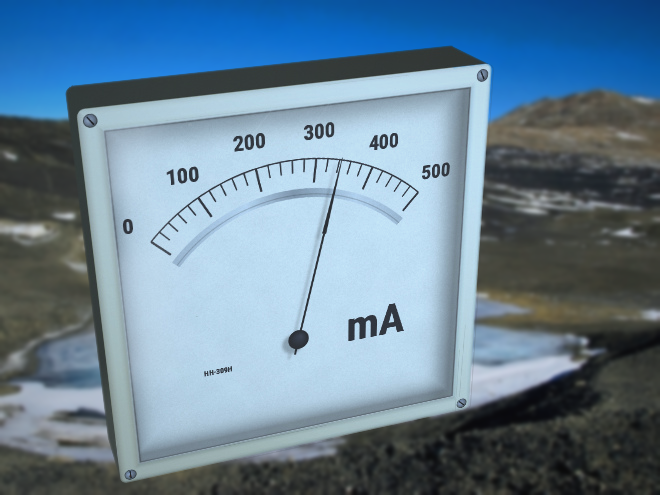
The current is {"value": 340, "unit": "mA"}
